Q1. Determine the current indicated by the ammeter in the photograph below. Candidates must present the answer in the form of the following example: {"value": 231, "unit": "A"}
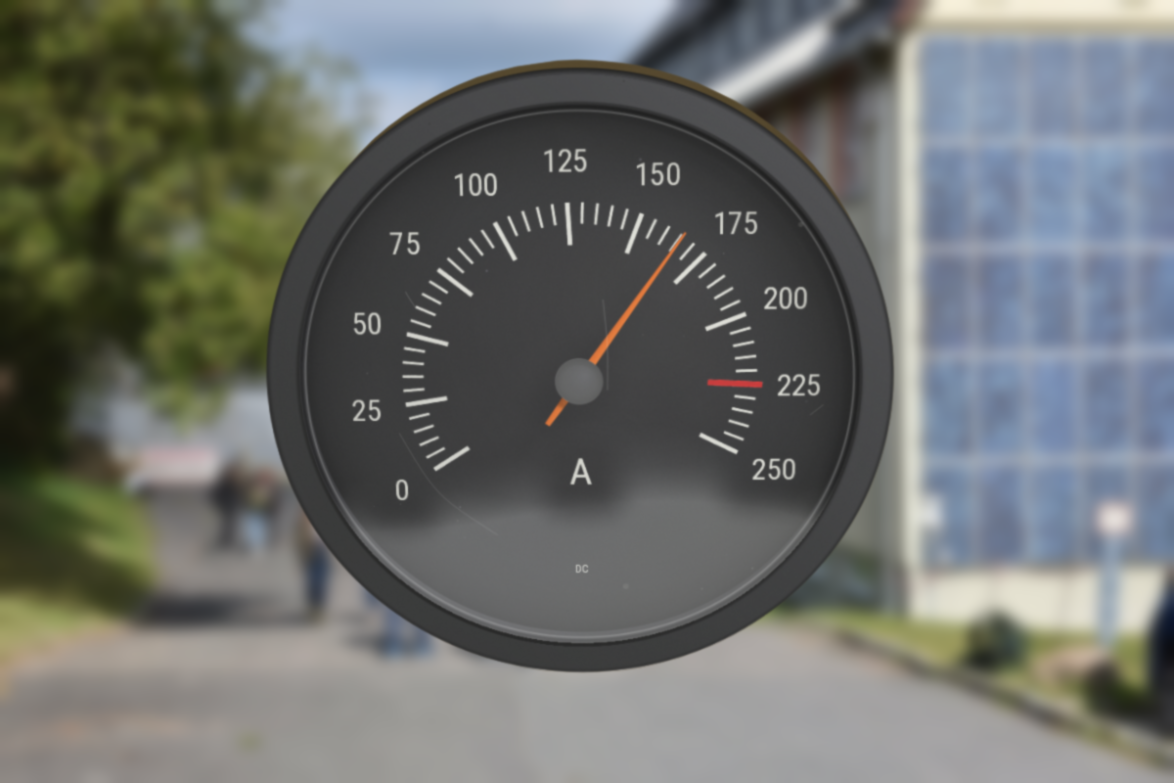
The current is {"value": 165, "unit": "A"}
